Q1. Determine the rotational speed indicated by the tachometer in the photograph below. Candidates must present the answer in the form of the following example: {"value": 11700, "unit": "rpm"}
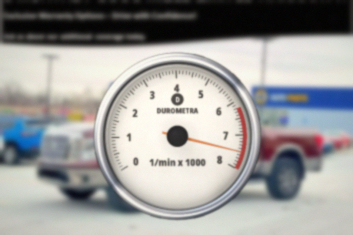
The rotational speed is {"value": 7500, "unit": "rpm"}
